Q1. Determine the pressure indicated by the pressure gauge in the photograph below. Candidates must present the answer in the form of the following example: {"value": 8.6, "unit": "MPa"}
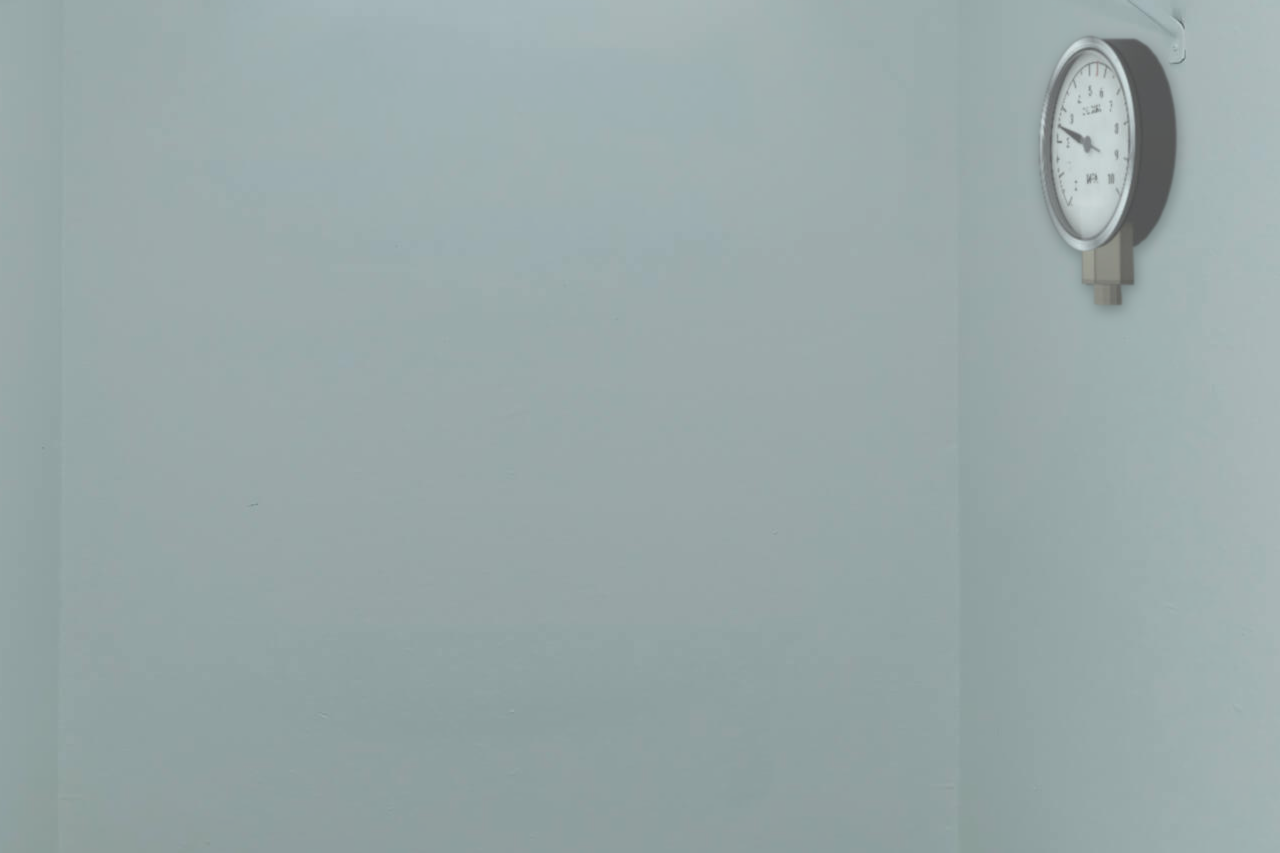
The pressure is {"value": 2.5, "unit": "MPa"}
